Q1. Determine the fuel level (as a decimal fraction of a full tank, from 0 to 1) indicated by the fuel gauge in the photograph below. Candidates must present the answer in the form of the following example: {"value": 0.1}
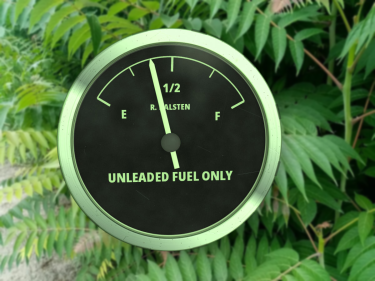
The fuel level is {"value": 0.375}
